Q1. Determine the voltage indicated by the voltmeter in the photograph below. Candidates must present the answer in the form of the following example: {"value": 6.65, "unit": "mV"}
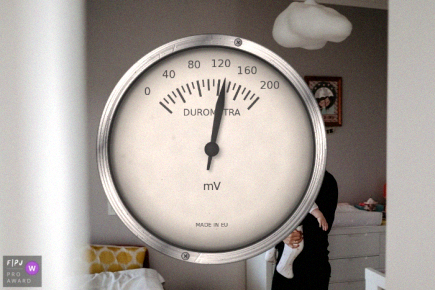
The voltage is {"value": 130, "unit": "mV"}
